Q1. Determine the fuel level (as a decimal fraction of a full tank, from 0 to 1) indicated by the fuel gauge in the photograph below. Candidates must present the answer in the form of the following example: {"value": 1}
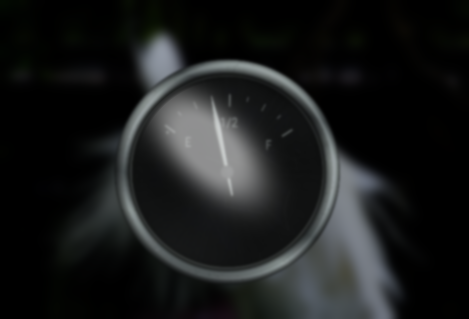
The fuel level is {"value": 0.375}
